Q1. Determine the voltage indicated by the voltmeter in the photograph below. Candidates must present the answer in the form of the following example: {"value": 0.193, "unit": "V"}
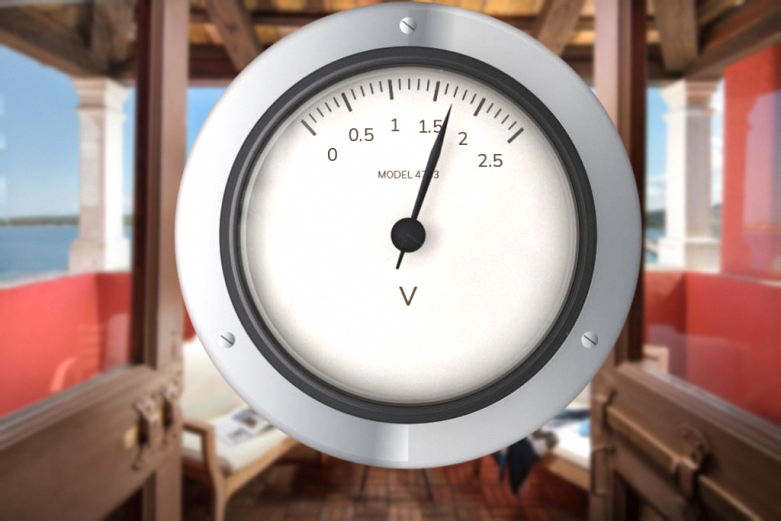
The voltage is {"value": 1.7, "unit": "V"}
